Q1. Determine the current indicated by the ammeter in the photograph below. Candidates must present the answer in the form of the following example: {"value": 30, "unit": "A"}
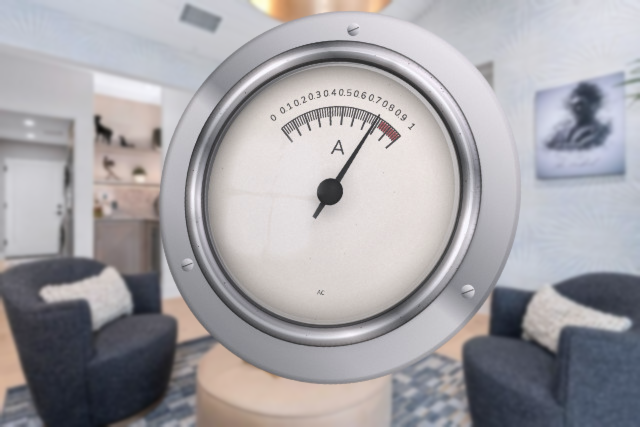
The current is {"value": 0.8, "unit": "A"}
